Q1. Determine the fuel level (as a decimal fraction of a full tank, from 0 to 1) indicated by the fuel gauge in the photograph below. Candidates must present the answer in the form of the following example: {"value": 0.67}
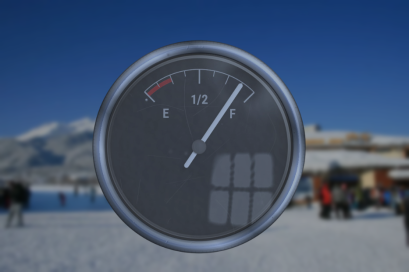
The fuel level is {"value": 0.875}
